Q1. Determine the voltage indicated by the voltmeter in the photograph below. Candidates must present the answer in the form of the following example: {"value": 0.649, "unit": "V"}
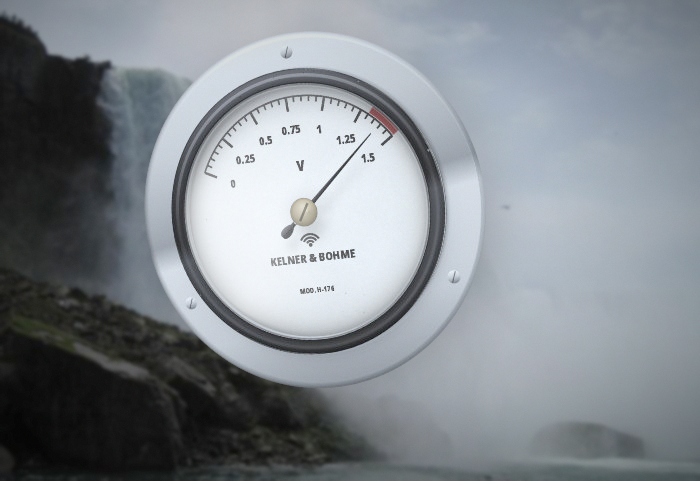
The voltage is {"value": 1.4, "unit": "V"}
